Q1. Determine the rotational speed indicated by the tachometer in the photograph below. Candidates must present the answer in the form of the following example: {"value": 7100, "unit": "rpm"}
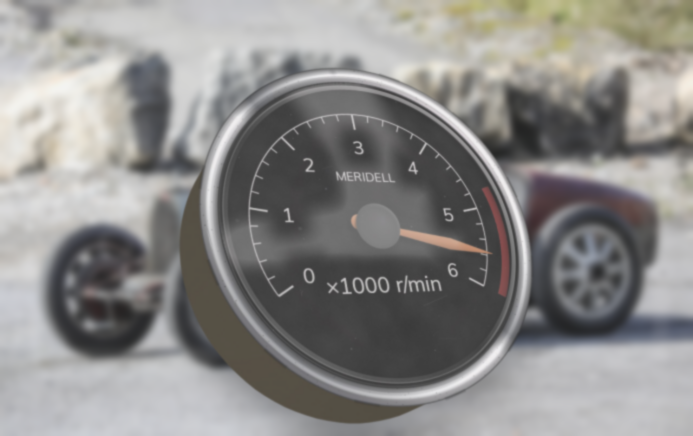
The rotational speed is {"value": 5600, "unit": "rpm"}
